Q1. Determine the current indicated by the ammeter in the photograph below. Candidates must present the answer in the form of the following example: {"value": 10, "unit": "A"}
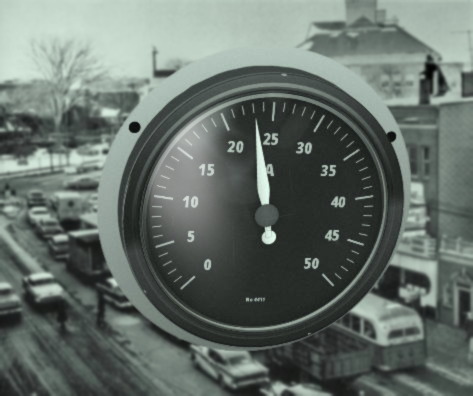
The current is {"value": 23, "unit": "A"}
